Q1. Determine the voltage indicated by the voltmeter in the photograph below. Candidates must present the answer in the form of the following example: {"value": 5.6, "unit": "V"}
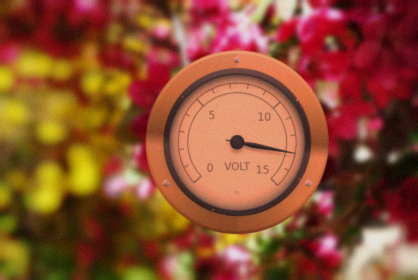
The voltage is {"value": 13, "unit": "V"}
